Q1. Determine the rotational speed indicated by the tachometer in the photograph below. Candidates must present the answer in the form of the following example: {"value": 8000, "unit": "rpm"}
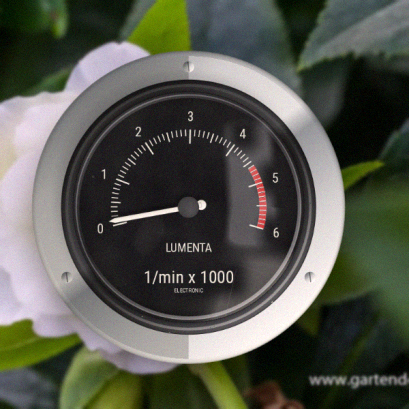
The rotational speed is {"value": 100, "unit": "rpm"}
